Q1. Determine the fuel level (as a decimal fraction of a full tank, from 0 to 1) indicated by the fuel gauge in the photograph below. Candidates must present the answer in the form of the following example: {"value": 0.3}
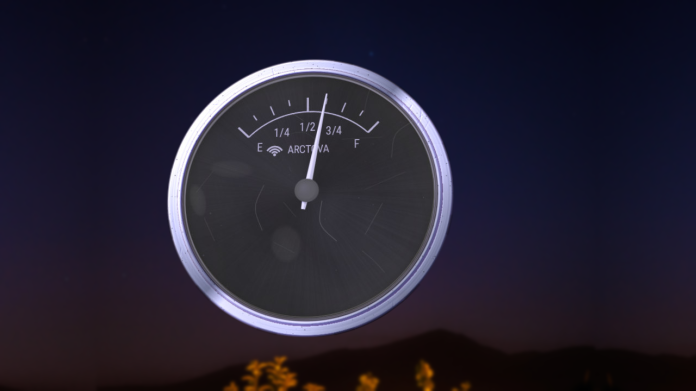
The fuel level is {"value": 0.625}
